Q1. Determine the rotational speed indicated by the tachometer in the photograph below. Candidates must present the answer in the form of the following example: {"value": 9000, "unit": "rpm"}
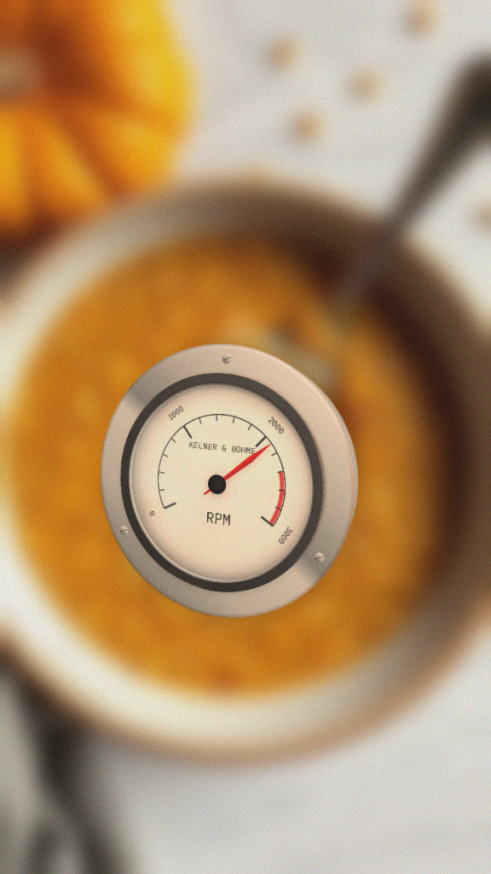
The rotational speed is {"value": 2100, "unit": "rpm"}
